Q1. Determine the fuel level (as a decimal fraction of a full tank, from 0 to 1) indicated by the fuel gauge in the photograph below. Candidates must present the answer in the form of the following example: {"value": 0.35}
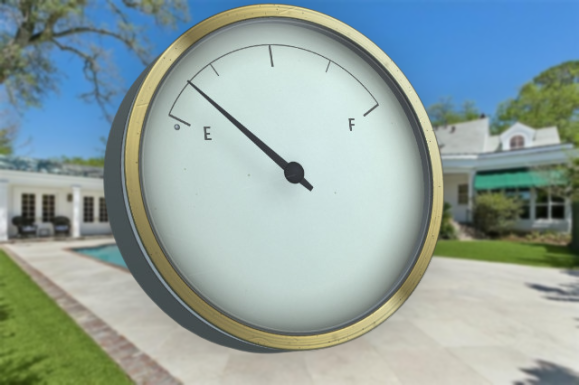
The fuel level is {"value": 0.125}
